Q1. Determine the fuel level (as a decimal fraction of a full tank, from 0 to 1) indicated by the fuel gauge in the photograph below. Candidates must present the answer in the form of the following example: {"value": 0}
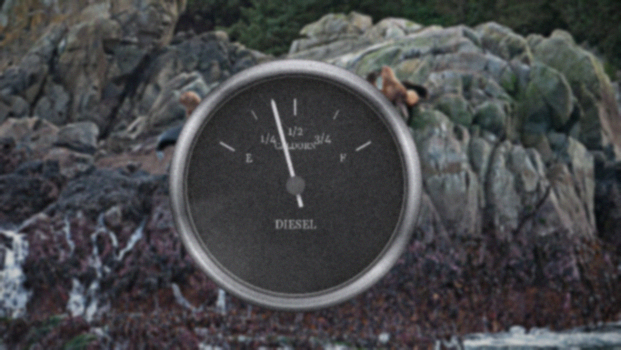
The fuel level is {"value": 0.375}
